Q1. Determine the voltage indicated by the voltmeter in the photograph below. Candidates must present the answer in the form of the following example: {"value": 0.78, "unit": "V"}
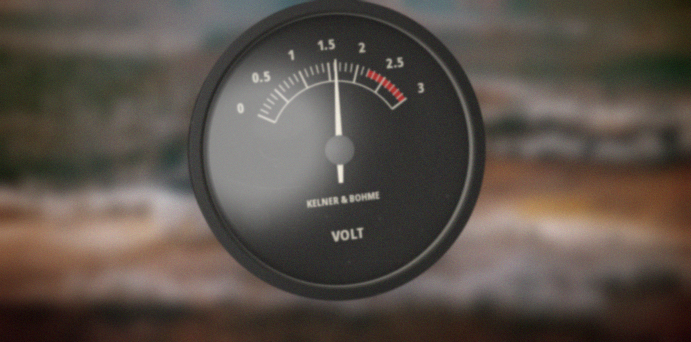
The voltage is {"value": 1.6, "unit": "V"}
